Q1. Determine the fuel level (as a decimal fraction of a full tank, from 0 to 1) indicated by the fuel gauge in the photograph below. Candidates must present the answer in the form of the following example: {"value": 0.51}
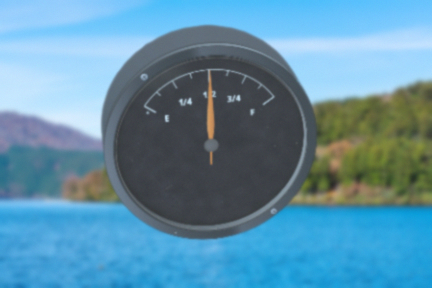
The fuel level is {"value": 0.5}
